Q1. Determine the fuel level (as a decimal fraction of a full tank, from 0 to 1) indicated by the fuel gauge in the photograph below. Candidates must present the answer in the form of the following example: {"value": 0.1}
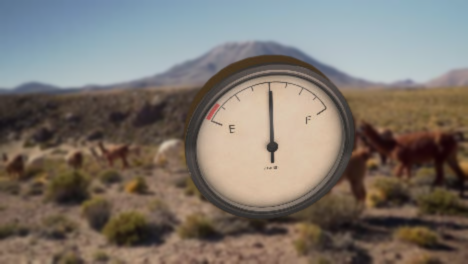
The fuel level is {"value": 0.5}
